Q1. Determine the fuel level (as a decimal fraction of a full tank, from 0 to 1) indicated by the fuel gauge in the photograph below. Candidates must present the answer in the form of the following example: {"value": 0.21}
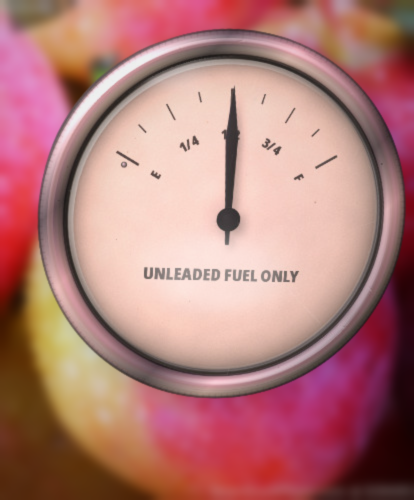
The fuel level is {"value": 0.5}
